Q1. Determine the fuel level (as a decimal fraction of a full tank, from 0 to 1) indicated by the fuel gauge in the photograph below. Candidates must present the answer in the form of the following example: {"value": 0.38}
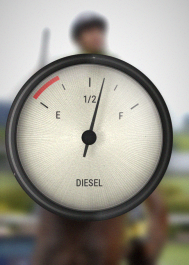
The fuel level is {"value": 0.625}
